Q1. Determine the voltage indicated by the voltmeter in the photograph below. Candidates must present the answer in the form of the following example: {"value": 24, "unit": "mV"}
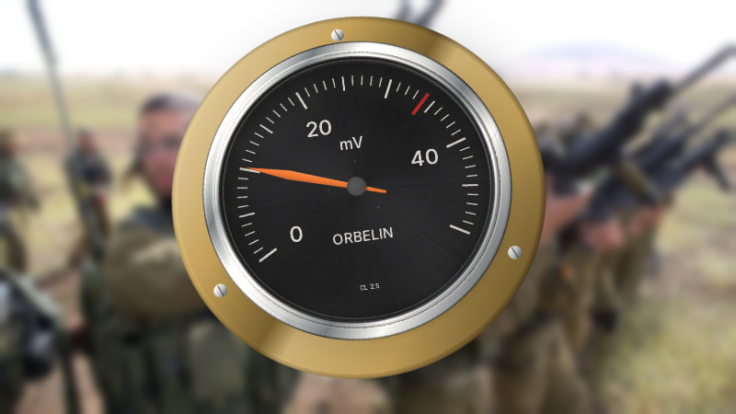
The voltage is {"value": 10, "unit": "mV"}
